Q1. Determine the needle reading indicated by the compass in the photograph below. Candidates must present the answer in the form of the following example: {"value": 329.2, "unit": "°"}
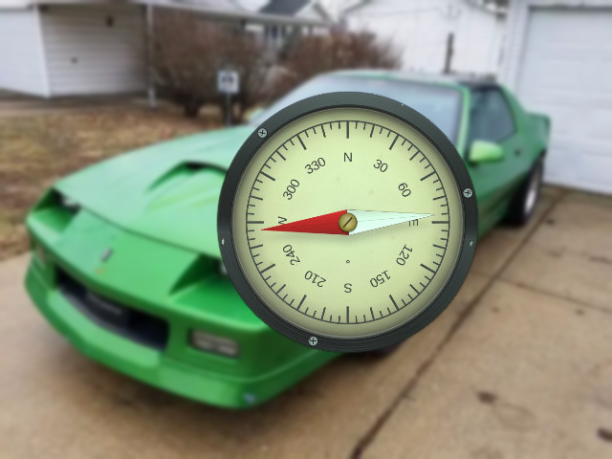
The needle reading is {"value": 265, "unit": "°"}
